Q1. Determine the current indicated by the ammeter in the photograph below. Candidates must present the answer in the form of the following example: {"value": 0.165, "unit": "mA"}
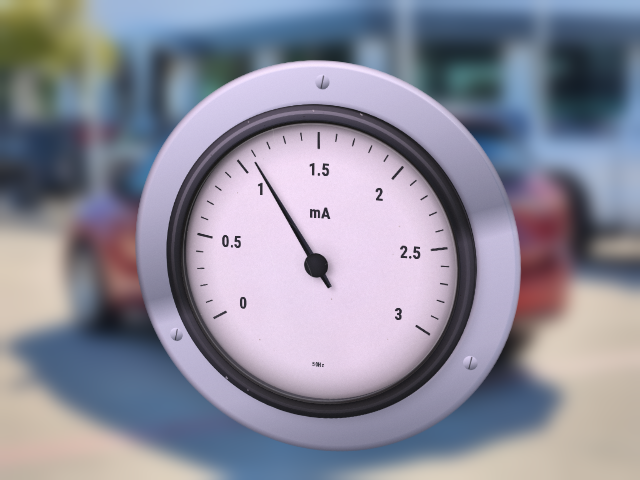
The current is {"value": 1.1, "unit": "mA"}
